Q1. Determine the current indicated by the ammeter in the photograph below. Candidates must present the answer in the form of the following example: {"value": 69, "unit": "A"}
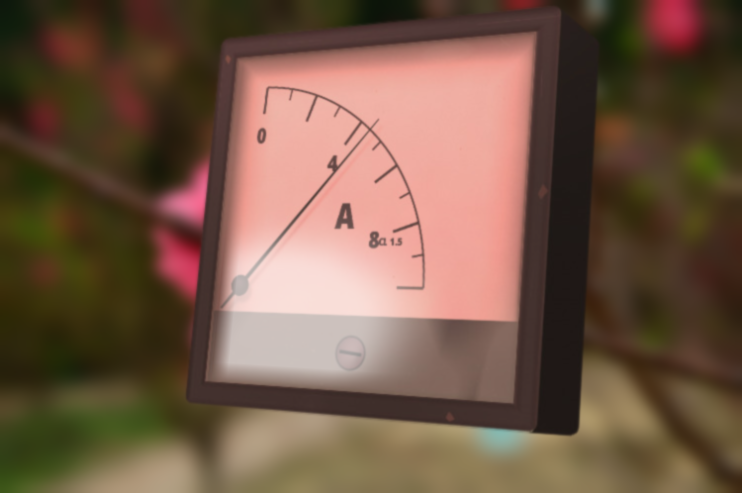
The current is {"value": 4.5, "unit": "A"}
